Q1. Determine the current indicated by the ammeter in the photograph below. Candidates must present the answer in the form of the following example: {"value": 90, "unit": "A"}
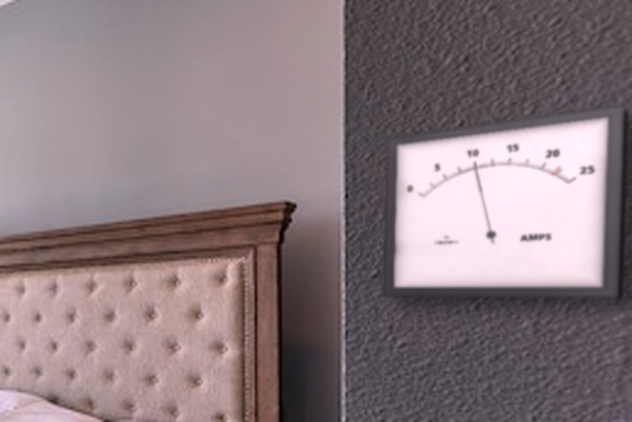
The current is {"value": 10, "unit": "A"}
